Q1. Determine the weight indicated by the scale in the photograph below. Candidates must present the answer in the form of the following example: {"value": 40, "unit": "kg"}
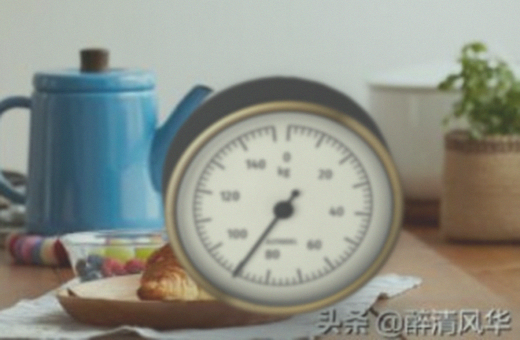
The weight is {"value": 90, "unit": "kg"}
